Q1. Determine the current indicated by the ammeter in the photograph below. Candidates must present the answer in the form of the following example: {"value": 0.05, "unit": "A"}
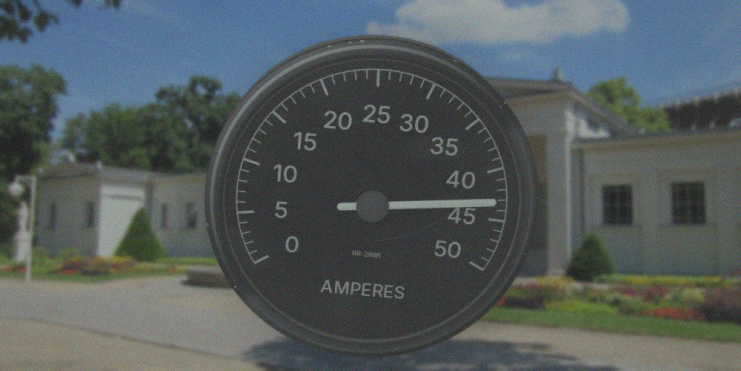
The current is {"value": 43, "unit": "A"}
